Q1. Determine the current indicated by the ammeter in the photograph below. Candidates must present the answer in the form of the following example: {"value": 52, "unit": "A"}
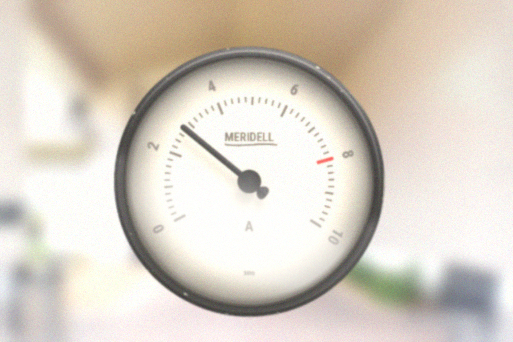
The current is {"value": 2.8, "unit": "A"}
